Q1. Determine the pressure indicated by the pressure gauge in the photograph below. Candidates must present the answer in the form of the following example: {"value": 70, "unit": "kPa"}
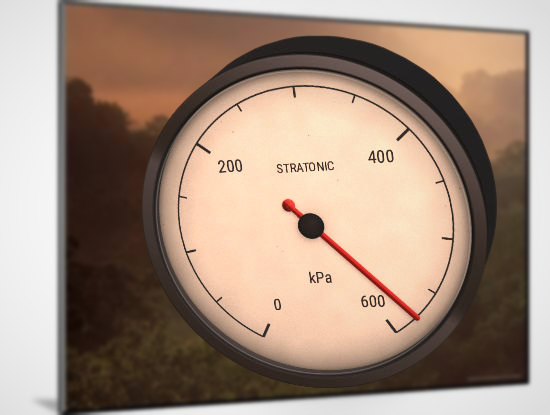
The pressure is {"value": 575, "unit": "kPa"}
